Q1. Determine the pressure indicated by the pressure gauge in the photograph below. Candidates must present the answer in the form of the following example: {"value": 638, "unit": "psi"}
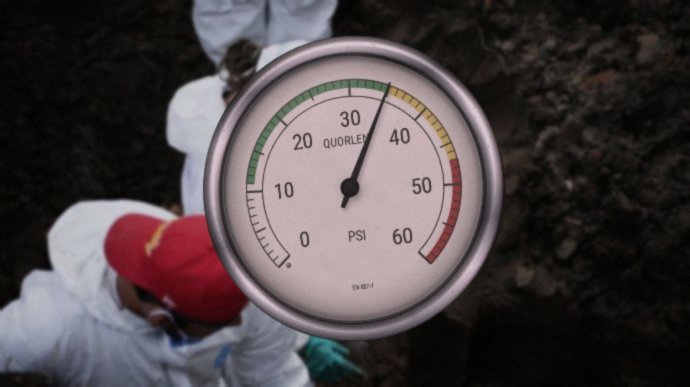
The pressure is {"value": 35, "unit": "psi"}
